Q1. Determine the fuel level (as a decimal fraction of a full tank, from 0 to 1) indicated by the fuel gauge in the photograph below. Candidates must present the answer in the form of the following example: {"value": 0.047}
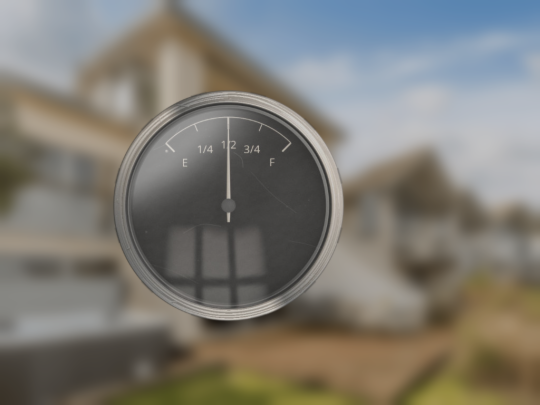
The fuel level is {"value": 0.5}
